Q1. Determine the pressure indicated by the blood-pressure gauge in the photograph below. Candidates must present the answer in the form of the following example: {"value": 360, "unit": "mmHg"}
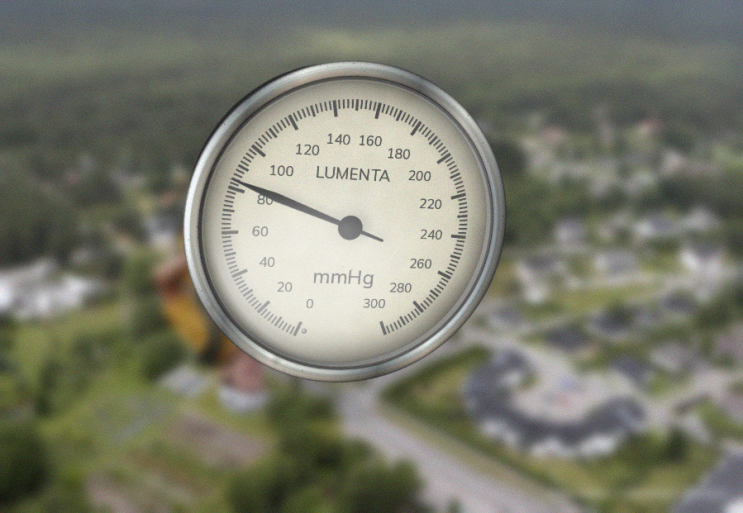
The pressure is {"value": 84, "unit": "mmHg"}
